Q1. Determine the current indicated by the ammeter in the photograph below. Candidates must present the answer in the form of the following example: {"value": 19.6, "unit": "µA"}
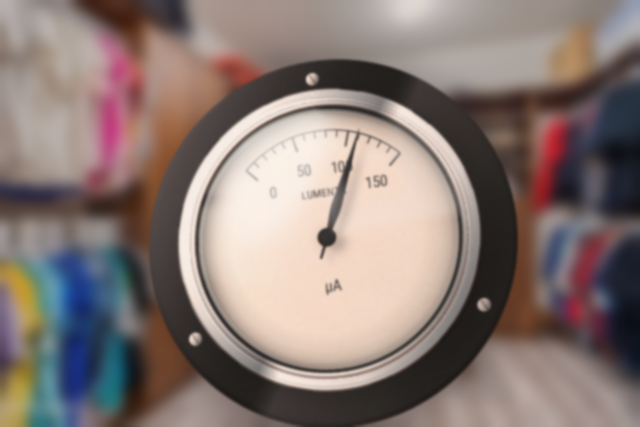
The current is {"value": 110, "unit": "µA"}
